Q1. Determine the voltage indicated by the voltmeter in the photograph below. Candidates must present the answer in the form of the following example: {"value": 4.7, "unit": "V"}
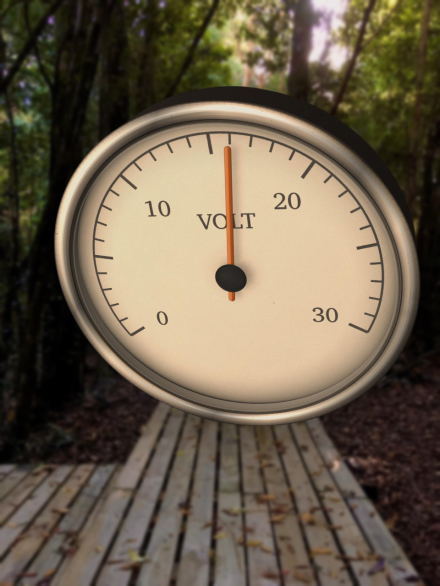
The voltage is {"value": 16, "unit": "V"}
